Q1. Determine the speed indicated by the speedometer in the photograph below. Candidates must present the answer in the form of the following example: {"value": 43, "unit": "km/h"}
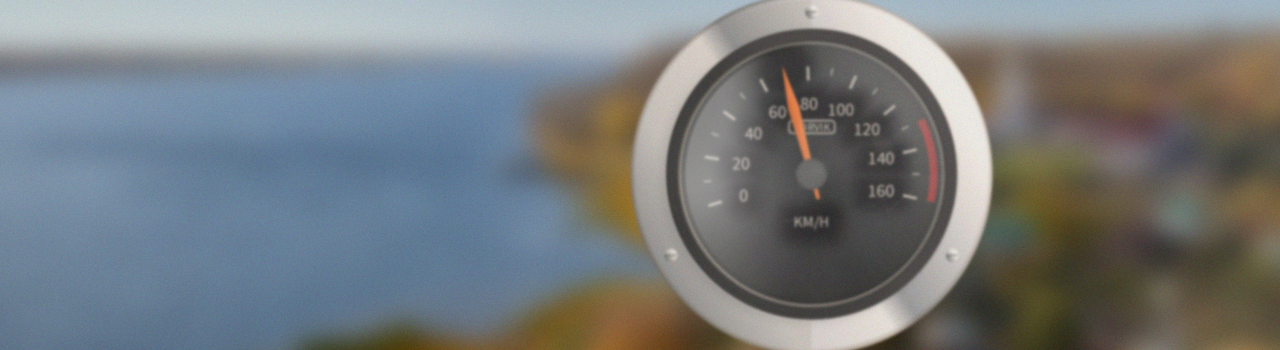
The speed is {"value": 70, "unit": "km/h"}
